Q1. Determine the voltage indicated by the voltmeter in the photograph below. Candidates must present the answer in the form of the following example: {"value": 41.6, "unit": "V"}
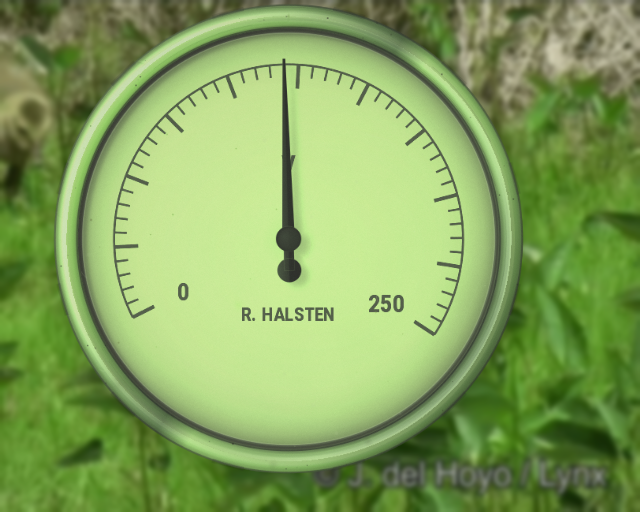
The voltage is {"value": 120, "unit": "V"}
